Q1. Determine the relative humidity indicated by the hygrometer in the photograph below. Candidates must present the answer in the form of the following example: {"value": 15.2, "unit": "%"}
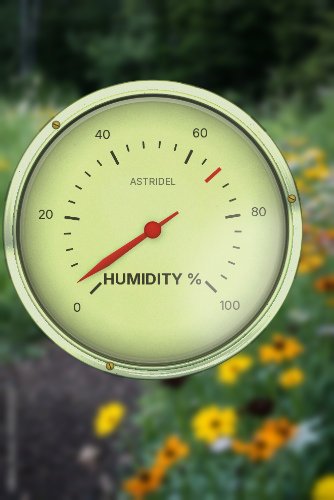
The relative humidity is {"value": 4, "unit": "%"}
